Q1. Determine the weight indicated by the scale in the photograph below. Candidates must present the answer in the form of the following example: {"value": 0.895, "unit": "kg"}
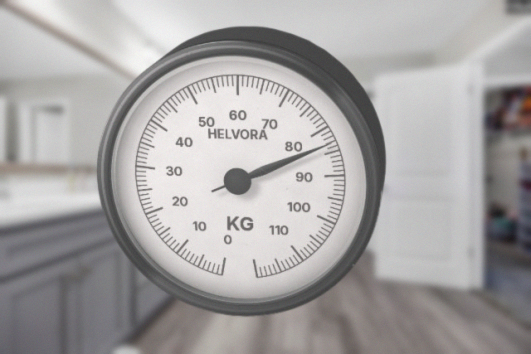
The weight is {"value": 83, "unit": "kg"}
